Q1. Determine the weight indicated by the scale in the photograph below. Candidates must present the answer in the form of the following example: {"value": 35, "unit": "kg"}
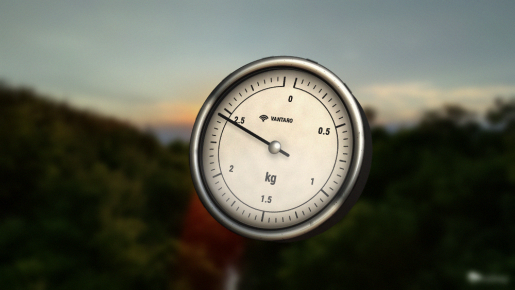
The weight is {"value": 2.45, "unit": "kg"}
